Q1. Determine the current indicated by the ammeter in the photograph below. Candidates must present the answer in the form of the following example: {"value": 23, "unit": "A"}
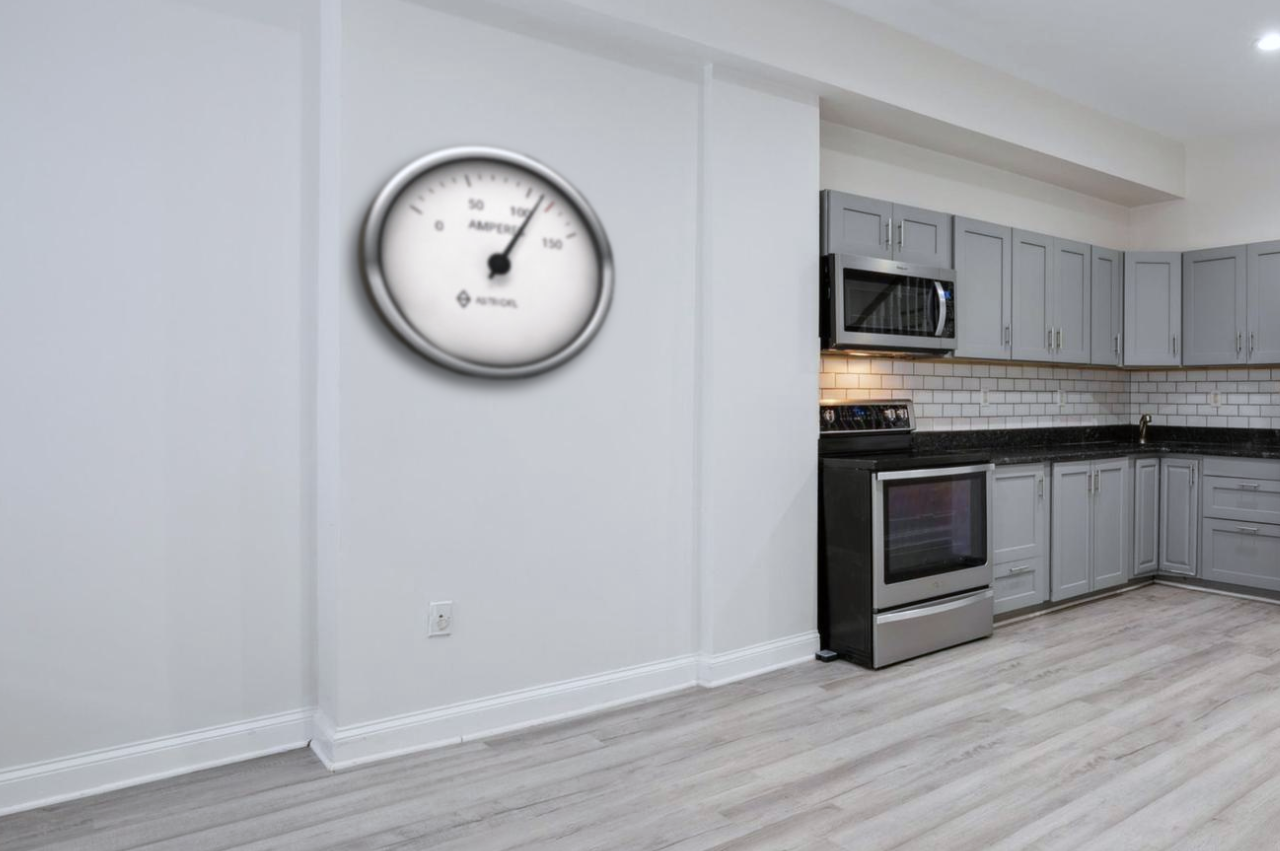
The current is {"value": 110, "unit": "A"}
